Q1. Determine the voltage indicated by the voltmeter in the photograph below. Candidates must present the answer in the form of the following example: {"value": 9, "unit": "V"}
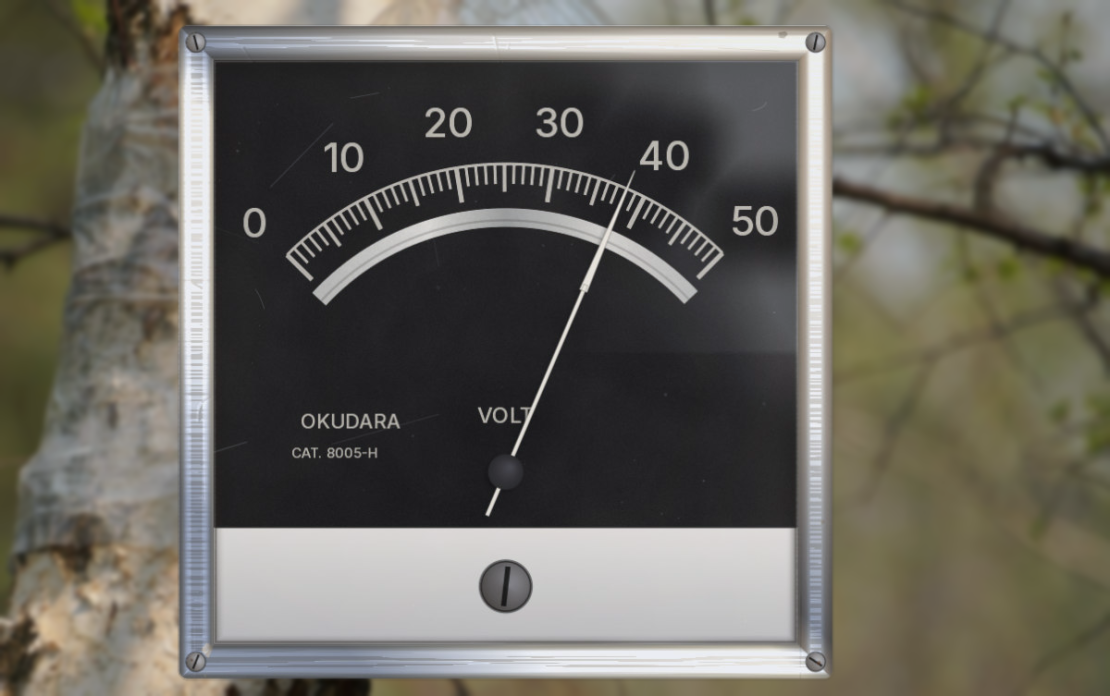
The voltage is {"value": 38, "unit": "V"}
